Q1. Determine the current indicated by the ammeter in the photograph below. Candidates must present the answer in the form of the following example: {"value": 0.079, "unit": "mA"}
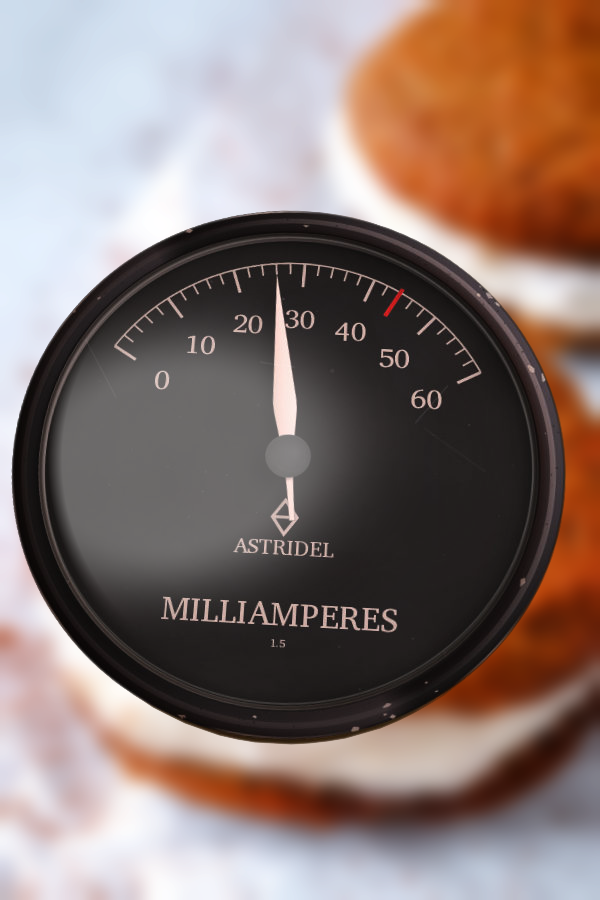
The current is {"value": 26, "unit": "mA"}
